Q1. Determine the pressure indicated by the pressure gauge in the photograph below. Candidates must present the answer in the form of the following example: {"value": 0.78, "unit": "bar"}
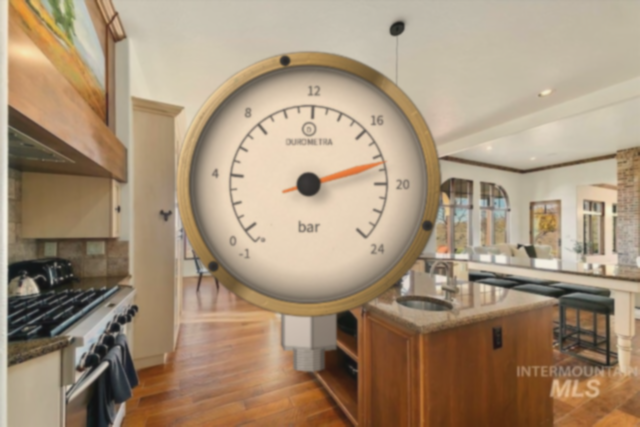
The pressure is {"value": 18.5, "unit": "bar"}
